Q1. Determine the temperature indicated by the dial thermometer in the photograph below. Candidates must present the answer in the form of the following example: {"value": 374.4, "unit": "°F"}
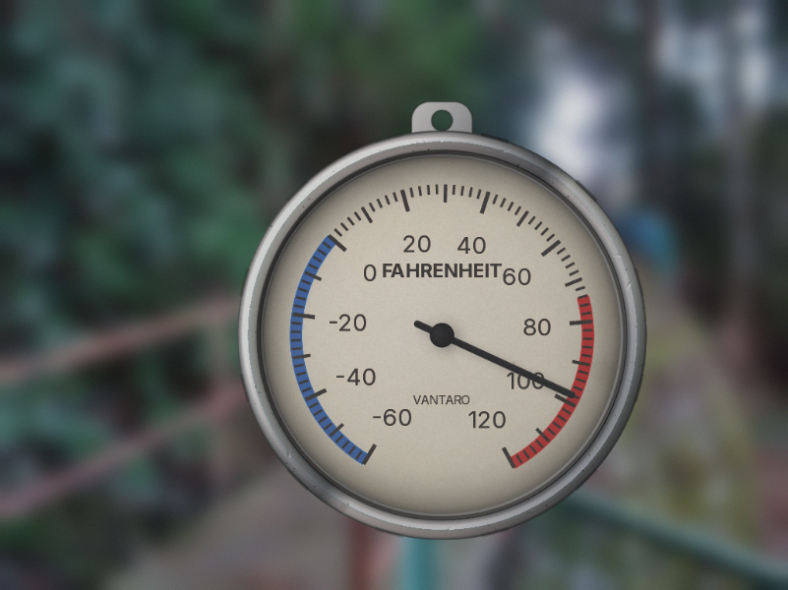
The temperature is {"value": 98, "unit": "°F"}
